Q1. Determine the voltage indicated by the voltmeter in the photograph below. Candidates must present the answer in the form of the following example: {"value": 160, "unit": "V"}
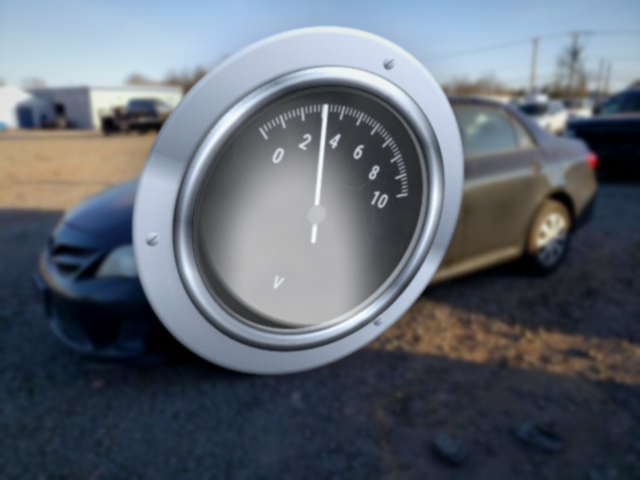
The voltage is {"value": 3, "unit": "V"}
